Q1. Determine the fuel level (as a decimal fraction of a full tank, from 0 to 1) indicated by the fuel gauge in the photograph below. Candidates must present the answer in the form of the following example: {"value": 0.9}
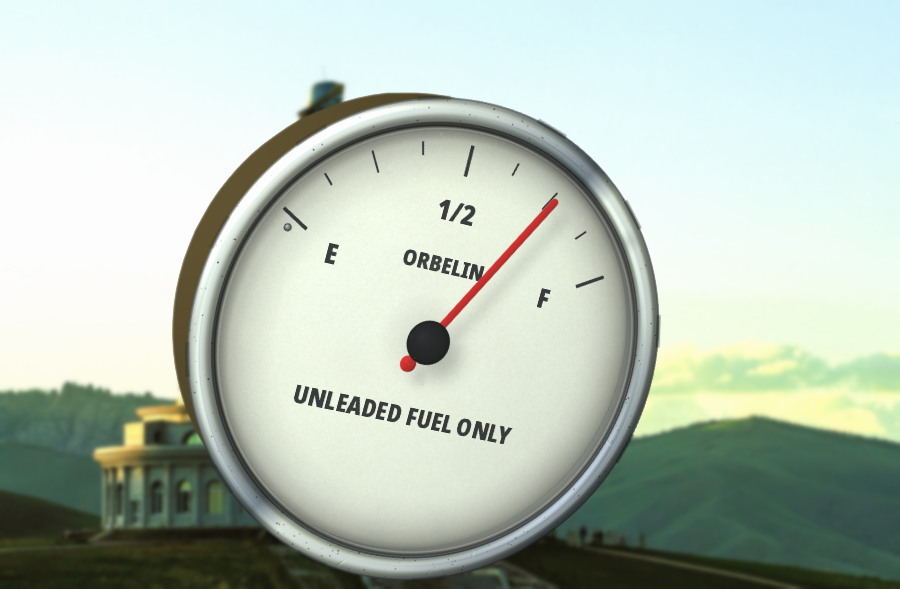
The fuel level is {"value": 0.75}
